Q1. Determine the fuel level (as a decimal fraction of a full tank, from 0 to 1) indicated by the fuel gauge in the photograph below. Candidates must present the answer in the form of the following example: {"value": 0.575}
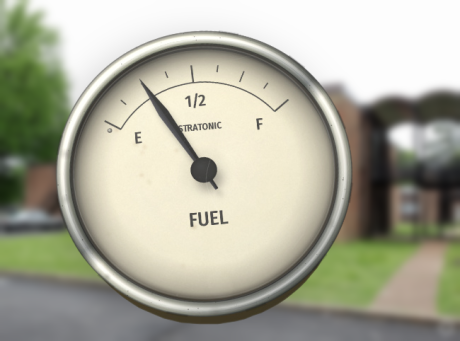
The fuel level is {"value": 0.25}
